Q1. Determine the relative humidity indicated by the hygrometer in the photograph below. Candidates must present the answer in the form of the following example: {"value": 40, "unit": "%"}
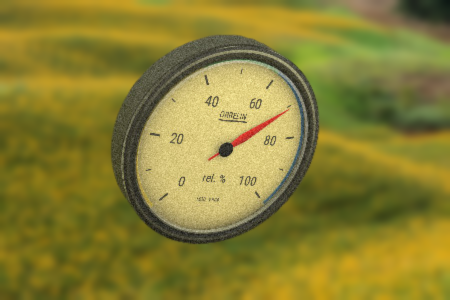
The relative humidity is {"value": 70, "unit": "%"}
